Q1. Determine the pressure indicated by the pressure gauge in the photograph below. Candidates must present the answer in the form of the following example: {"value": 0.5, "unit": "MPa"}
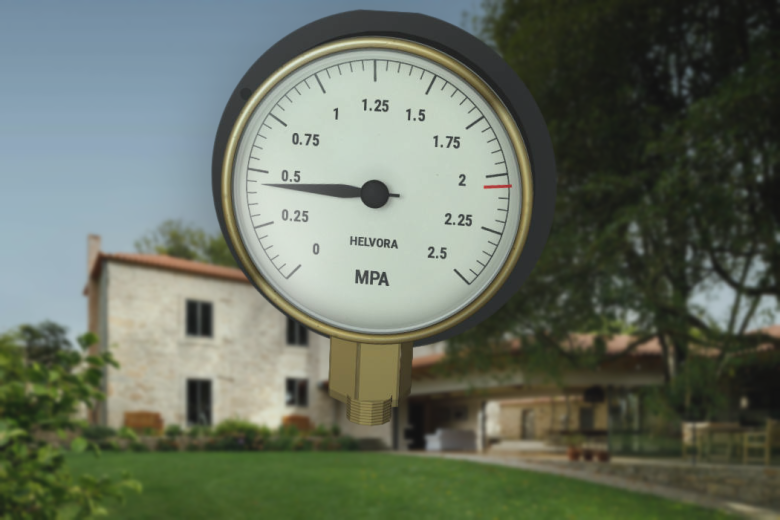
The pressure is {"value": 0.45, "unit": "MPa"}
